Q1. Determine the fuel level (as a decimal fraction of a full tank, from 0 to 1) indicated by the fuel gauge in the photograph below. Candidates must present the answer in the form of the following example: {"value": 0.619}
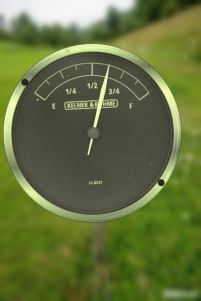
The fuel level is {"value": 0.625}
